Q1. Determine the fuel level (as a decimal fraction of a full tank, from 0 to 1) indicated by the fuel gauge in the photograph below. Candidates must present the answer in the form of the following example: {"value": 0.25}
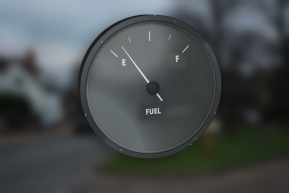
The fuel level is {"value": 0.125}
